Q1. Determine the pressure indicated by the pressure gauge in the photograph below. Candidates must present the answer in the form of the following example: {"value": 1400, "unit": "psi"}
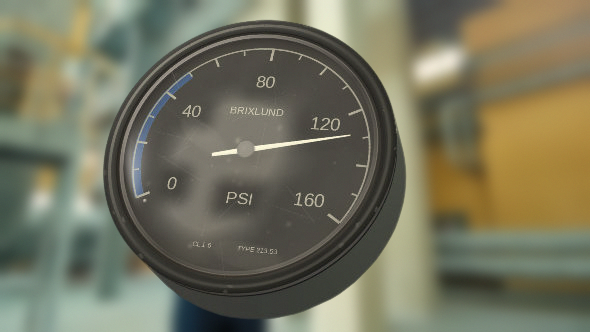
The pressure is {"value": 130, "unit": "psi"}
